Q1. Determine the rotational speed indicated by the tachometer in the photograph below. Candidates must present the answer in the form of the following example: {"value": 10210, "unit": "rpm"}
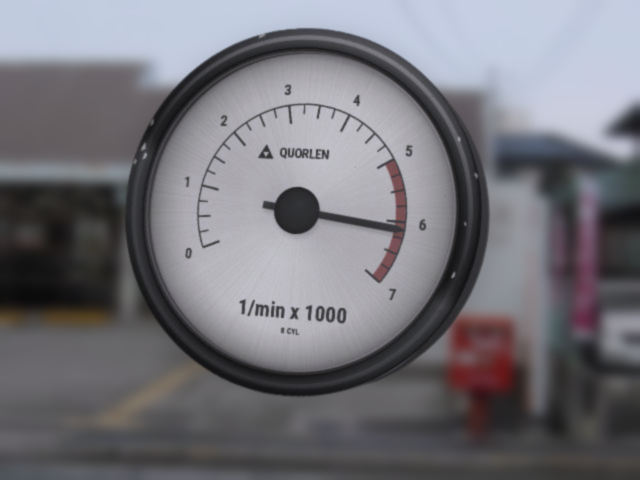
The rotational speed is {"value": 6125, "unit": "rpm"}
